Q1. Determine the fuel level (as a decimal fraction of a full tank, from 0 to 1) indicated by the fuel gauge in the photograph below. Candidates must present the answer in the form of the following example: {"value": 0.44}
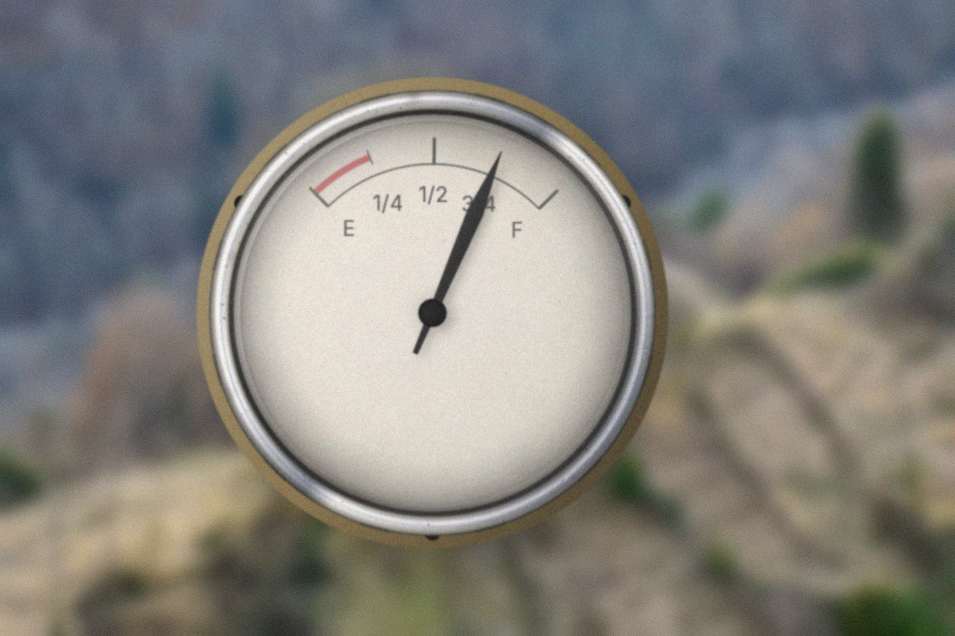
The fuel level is {"value": 0.75}
